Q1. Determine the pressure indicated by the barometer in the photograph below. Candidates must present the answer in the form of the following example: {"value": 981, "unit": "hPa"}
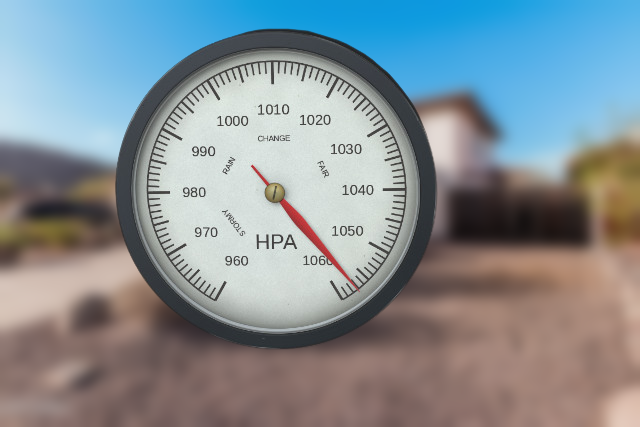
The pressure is {"value": 1057, "unit": "hPa"}
